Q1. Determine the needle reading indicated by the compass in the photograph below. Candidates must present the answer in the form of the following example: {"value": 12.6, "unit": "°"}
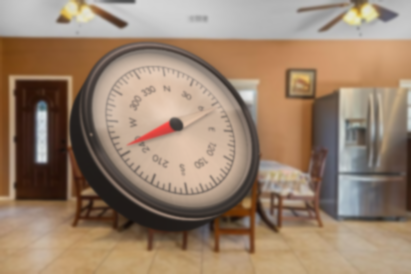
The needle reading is {"value": 245, "unit": "°"}
